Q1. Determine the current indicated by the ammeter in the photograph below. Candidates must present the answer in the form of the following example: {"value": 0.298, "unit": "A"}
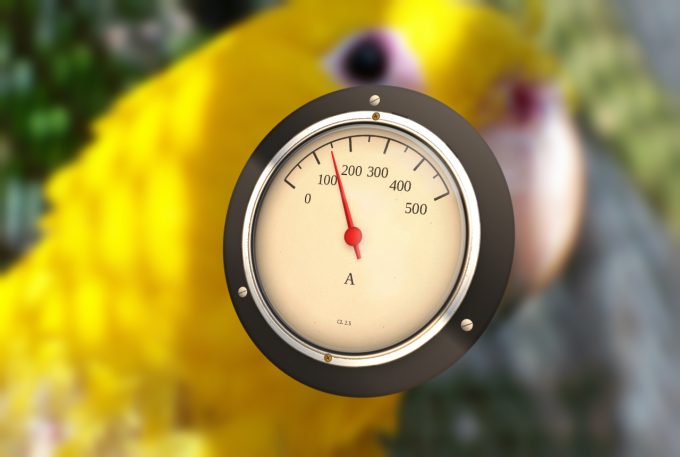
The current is {"value": 150, "unit": "A"}
